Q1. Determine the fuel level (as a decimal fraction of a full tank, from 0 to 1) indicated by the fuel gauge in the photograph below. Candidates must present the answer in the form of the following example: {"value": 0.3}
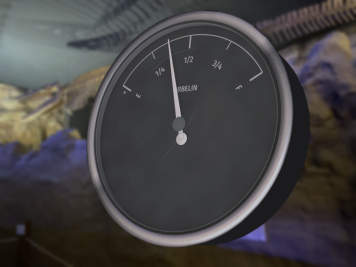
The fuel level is {"value": 0.375}
